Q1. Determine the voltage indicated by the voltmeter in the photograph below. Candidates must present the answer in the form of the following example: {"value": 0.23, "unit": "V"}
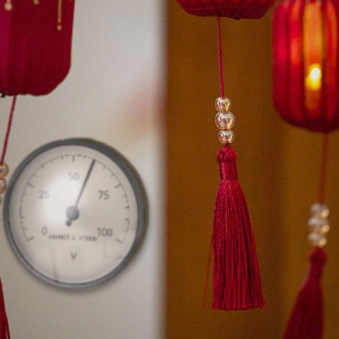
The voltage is {"value": 60, "unit": "V"}
